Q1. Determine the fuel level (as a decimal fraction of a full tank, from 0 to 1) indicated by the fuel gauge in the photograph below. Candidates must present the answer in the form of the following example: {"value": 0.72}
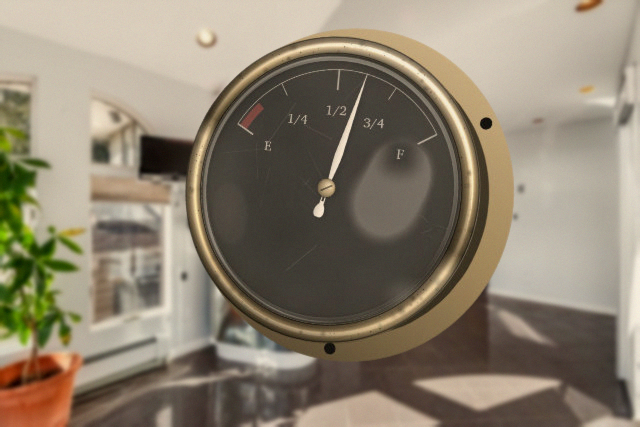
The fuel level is {"value": 0.625}
